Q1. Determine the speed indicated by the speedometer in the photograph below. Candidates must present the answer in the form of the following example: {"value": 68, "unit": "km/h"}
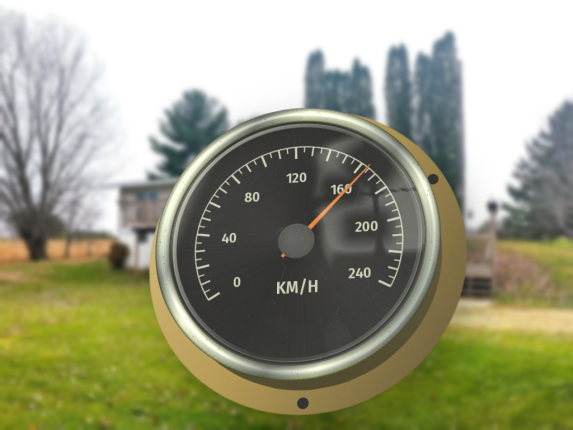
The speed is {"value": 165, "unit": "km/h"}
